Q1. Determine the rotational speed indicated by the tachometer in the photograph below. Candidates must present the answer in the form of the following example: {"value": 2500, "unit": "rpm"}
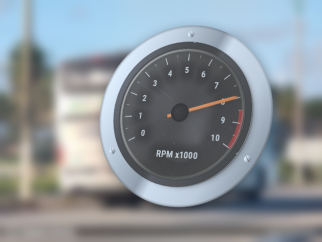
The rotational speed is {"value": 8000, "unit": "rpm"}
